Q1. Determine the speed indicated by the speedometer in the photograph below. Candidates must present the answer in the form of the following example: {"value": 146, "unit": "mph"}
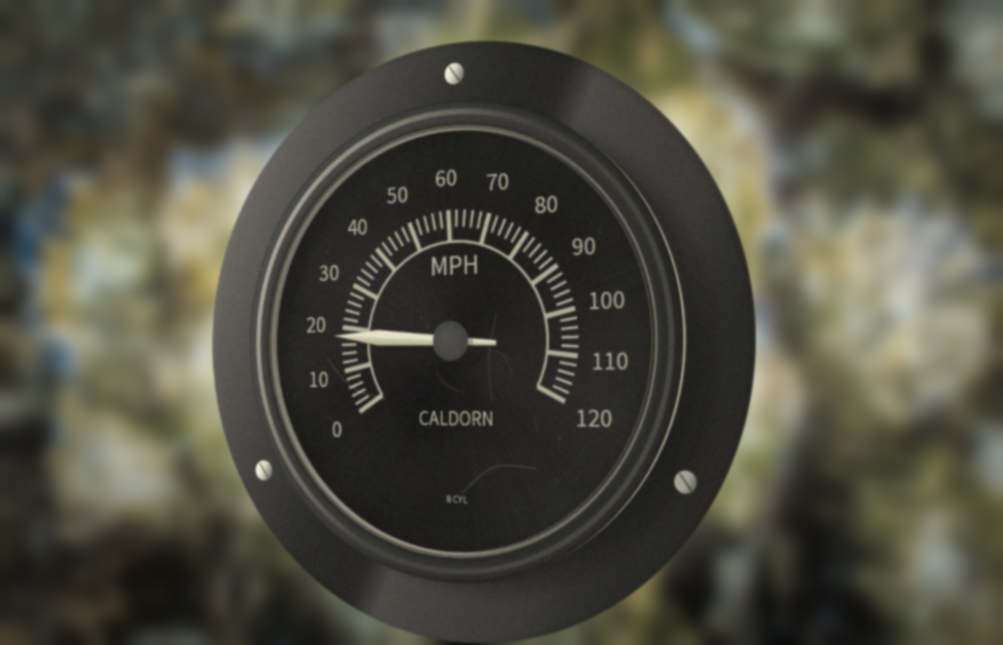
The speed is {"value": 18, "unit": "mph"}
